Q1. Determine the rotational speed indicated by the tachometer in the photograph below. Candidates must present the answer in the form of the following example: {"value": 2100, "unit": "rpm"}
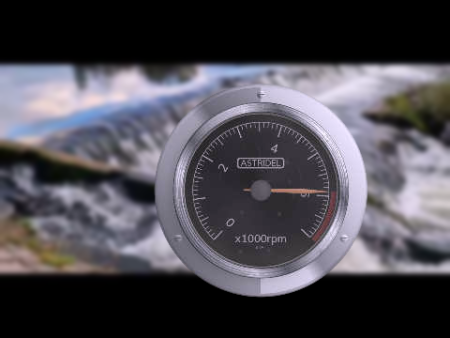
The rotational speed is {"value": 5900, "unit": "rpm"}
